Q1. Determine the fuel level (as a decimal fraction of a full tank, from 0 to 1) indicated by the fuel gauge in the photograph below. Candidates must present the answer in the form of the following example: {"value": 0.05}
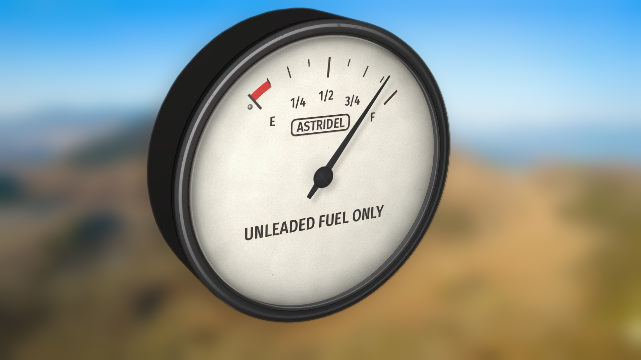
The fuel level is {"value": 0.875}
